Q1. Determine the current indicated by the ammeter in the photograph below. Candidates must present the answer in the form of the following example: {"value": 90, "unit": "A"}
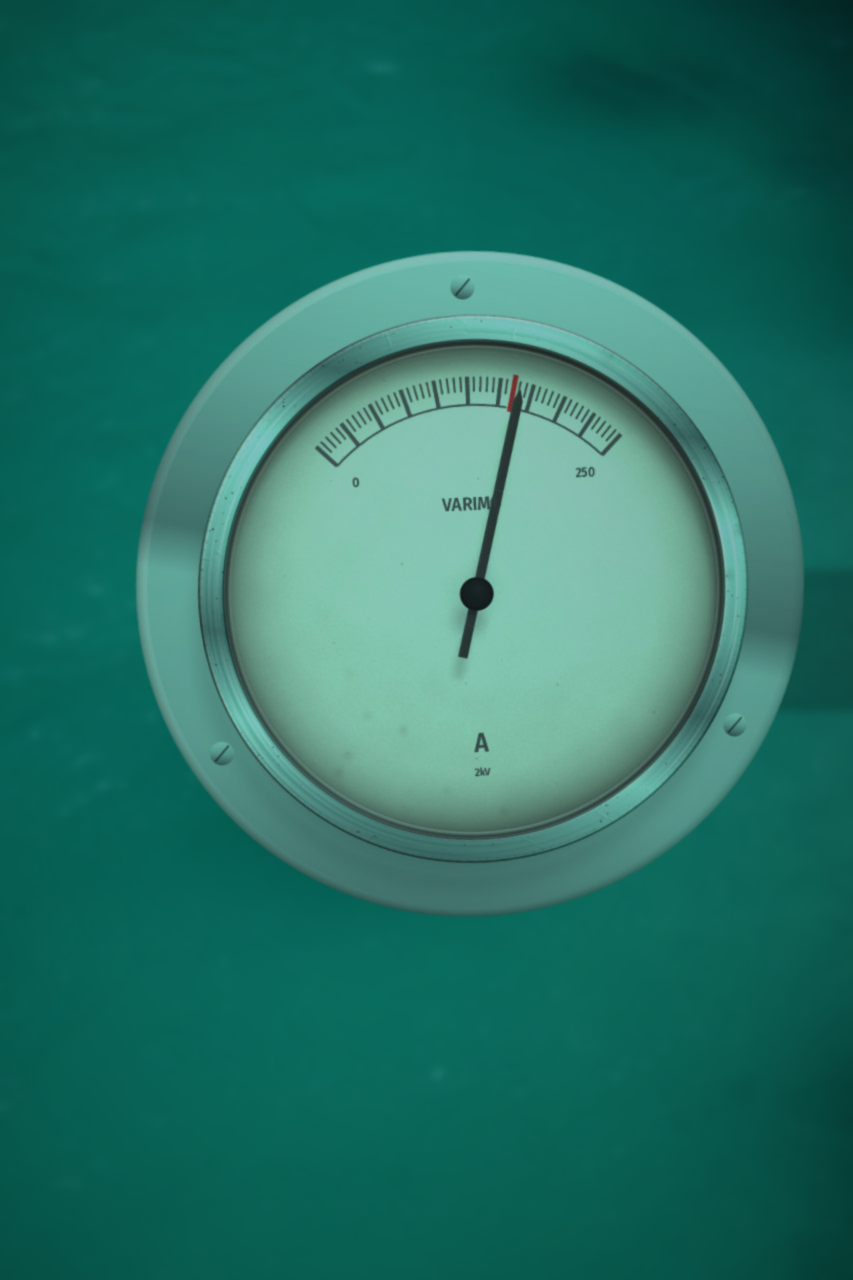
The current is {"value": 165, "unit": "A"}
